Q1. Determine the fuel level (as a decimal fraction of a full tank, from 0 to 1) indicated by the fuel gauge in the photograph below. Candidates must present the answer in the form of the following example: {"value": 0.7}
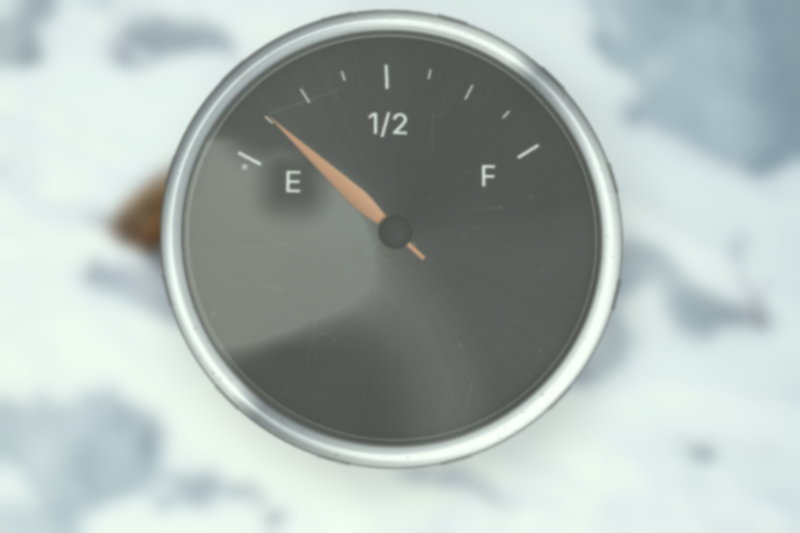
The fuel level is {"value": 0.125}
